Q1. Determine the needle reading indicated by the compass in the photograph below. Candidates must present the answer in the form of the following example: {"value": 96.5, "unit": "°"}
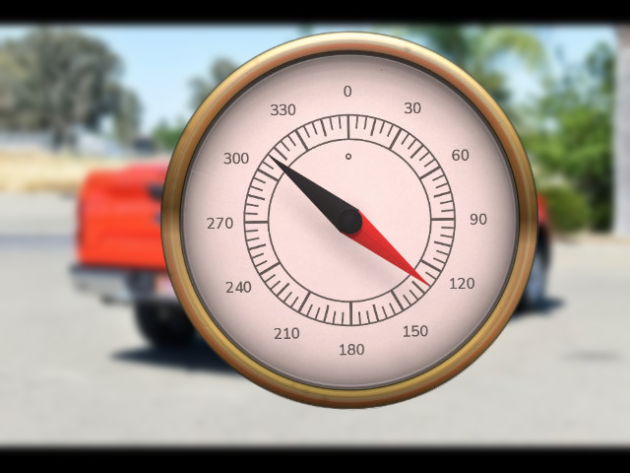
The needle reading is {"value": 130, "unit": "°"}
